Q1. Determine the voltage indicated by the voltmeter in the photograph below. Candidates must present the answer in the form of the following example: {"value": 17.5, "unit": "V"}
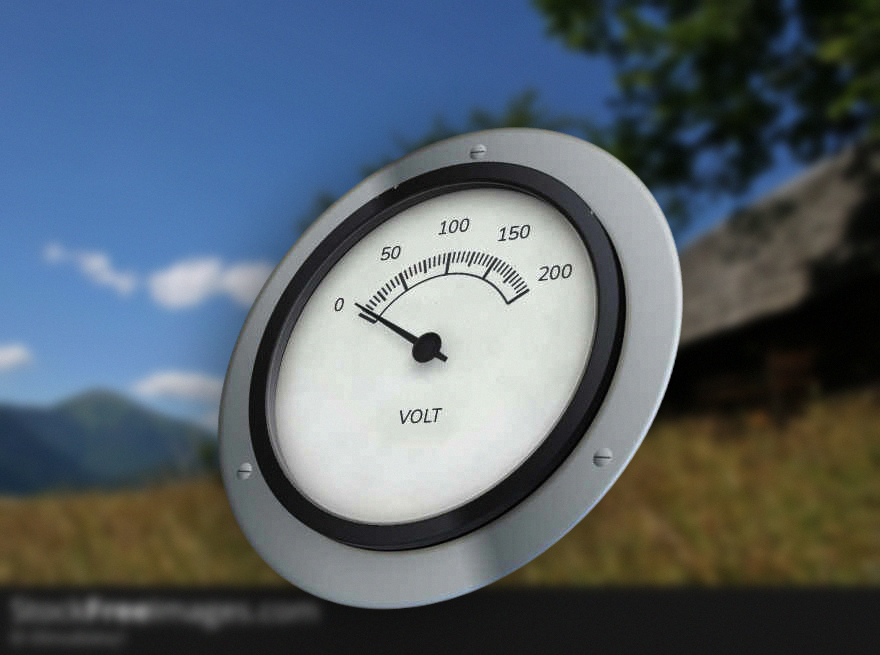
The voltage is {"value": 5, "unit": "V"}
